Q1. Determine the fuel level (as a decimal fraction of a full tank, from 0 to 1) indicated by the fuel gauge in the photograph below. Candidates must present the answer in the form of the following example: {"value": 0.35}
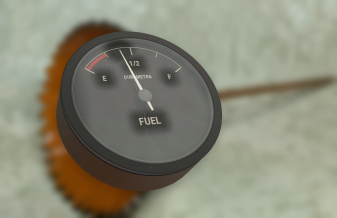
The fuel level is {"value": 0.375}
